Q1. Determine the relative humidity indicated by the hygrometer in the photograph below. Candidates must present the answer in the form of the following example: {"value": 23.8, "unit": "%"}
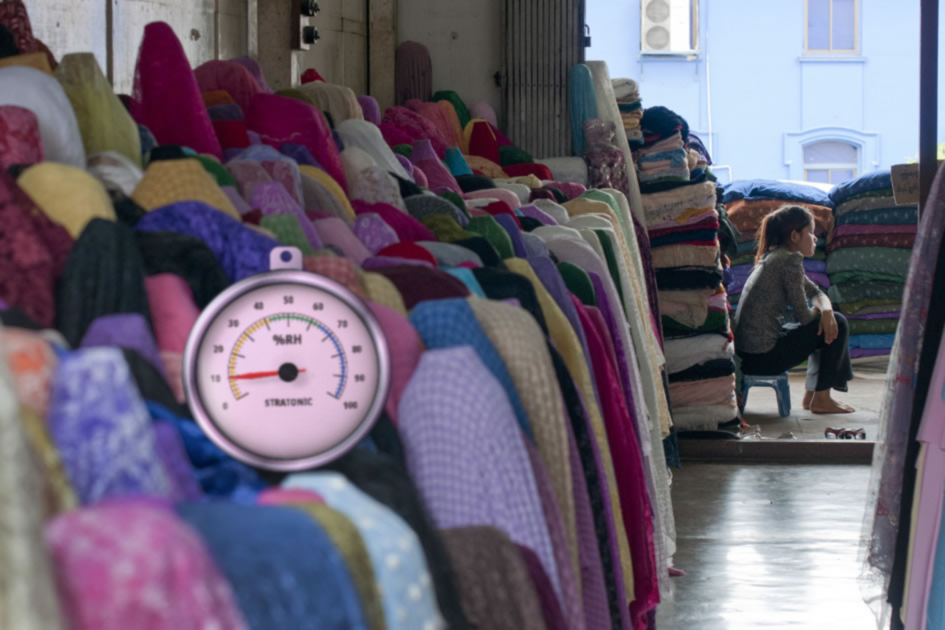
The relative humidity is {"value": 10, "unit": "%"}
